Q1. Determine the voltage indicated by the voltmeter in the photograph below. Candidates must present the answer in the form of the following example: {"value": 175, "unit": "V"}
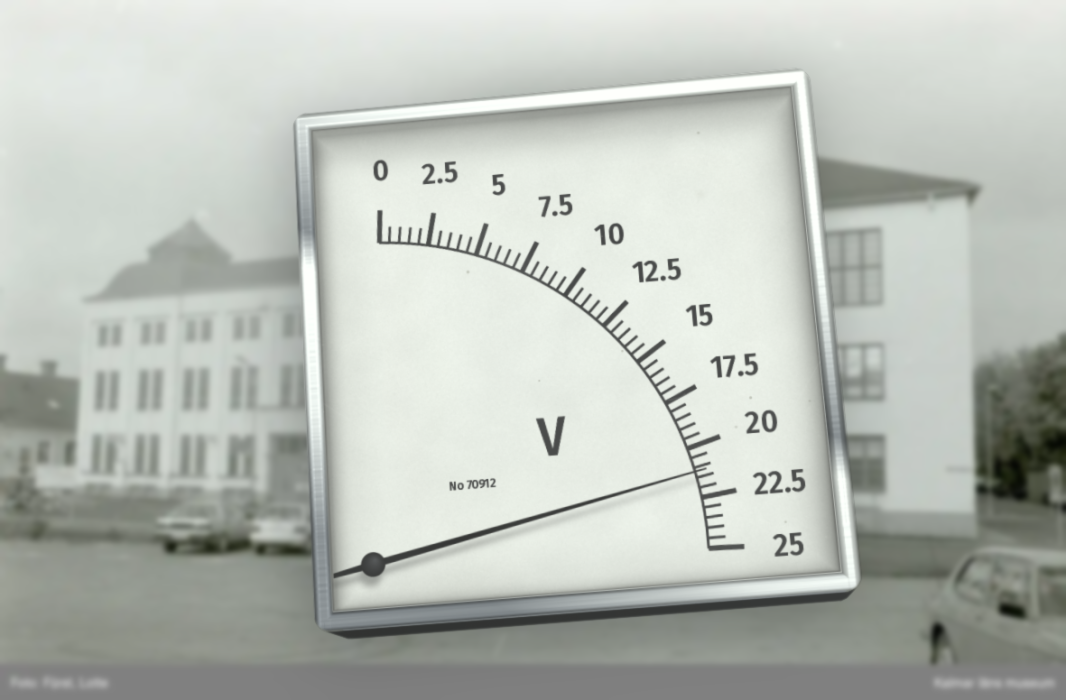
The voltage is {"value": 21.25, "unit": "V"}
